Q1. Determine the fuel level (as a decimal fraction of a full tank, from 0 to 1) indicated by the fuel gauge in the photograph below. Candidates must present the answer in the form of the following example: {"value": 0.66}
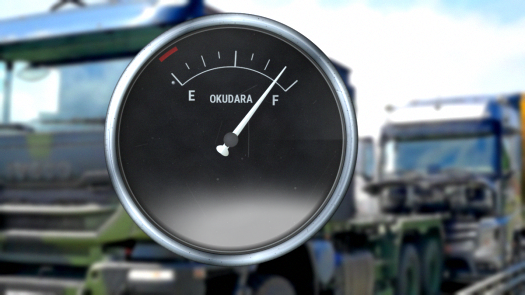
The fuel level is {"value": 0.875}
